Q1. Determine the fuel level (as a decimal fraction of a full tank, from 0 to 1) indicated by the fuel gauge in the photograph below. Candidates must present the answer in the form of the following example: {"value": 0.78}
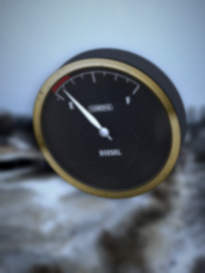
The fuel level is {"value": 0.125}
